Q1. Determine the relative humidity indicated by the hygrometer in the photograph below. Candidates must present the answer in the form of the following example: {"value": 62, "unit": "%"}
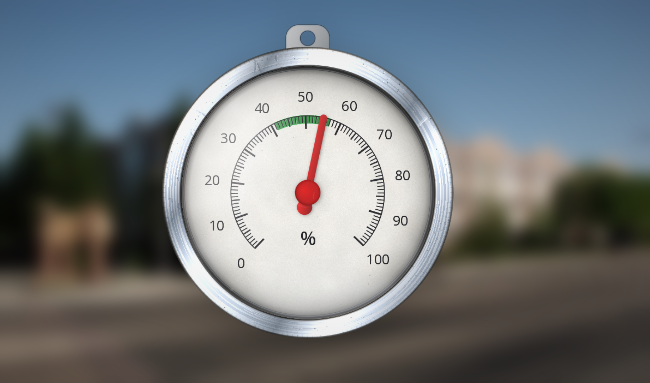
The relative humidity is {"value": 55, "unit": "%"}
